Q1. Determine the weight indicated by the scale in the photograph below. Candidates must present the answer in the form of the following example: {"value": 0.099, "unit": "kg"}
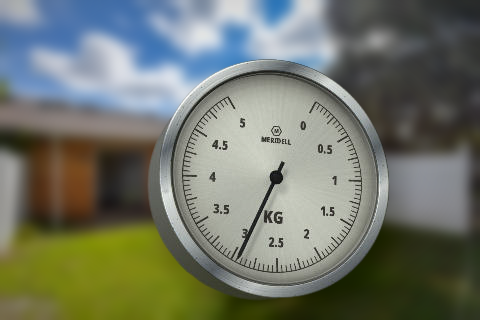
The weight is {"value": 2.95, "unit": "kg"}
